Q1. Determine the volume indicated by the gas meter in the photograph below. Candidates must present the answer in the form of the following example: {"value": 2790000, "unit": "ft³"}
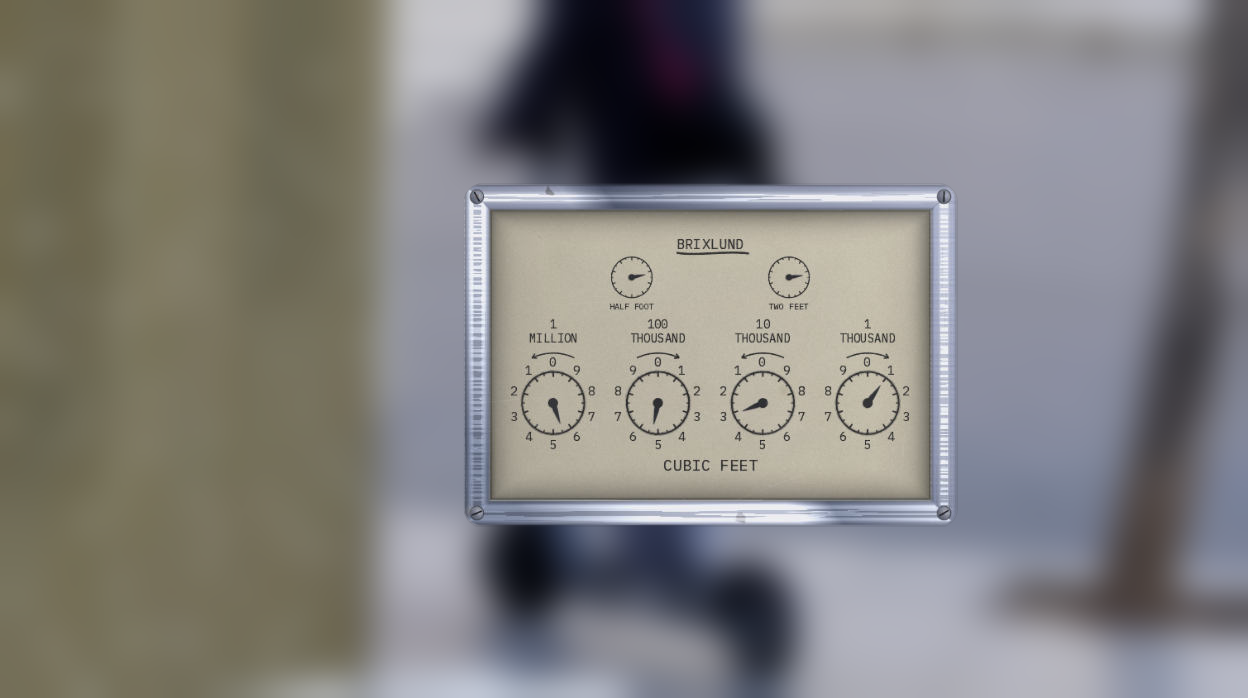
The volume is {"value": 553100, "unit": "ft³"}
